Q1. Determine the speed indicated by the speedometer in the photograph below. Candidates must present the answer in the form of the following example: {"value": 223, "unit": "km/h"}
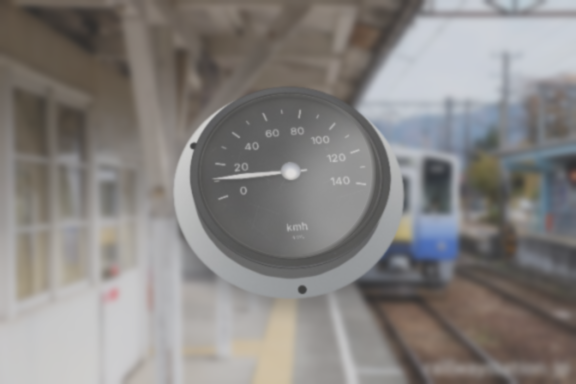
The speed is {"value": 10, "unit": "km/h"}
